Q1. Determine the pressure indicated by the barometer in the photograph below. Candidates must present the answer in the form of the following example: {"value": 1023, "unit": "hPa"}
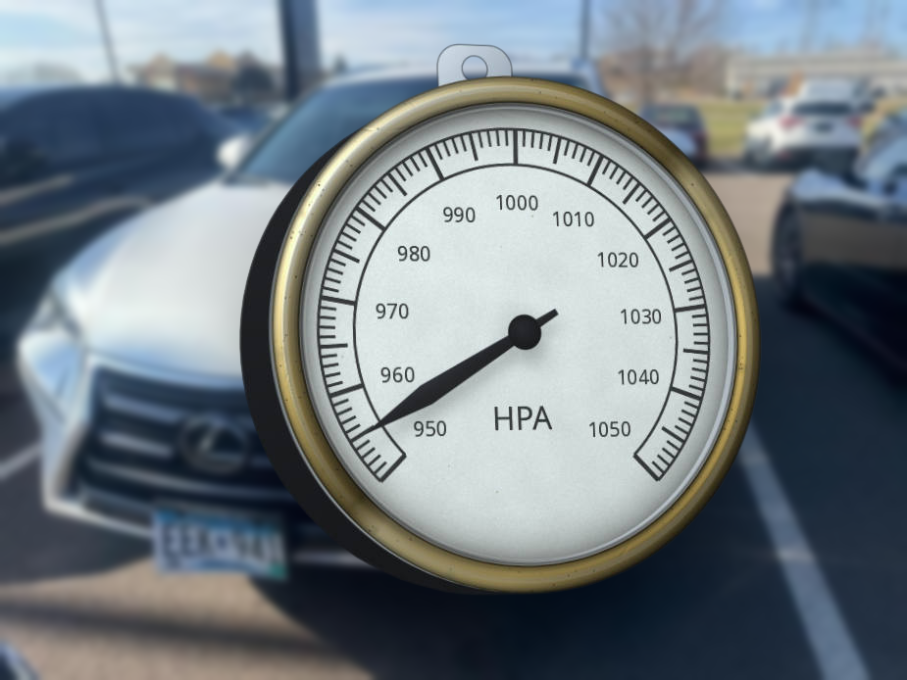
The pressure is {"value": 955, "unit": "hPa"}
